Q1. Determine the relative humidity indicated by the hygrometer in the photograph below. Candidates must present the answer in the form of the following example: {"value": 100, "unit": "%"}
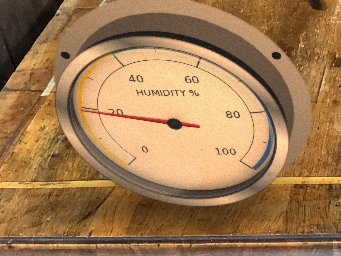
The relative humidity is {"value": 20, "unit": "%"}
